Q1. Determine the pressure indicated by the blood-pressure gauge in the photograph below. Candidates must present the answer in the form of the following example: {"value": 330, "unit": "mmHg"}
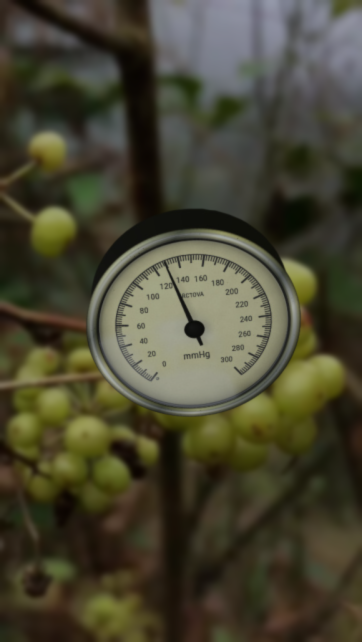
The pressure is {"value": 130, "unit": "mmHg"}
